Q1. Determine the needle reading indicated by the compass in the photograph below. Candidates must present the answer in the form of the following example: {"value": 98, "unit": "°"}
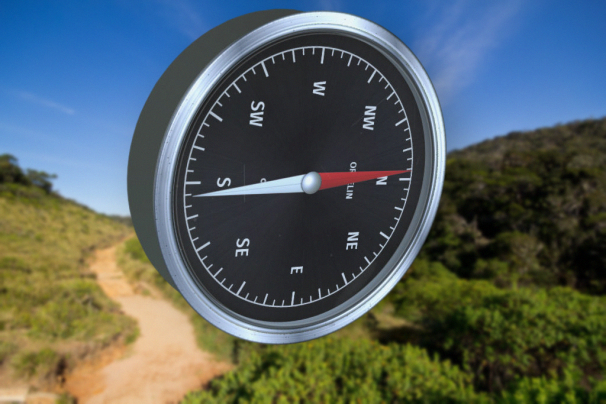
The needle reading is {"value": 355, "unit": "°"}
